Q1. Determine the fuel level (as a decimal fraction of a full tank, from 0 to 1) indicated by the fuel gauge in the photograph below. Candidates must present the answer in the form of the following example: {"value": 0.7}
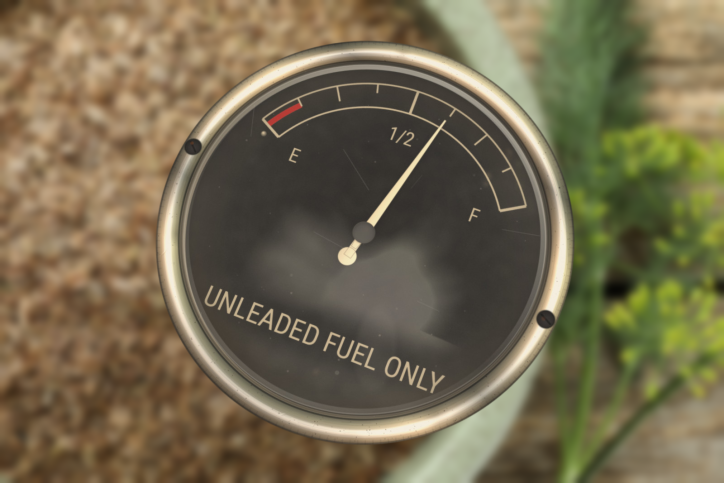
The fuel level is {"value": 0.625}
